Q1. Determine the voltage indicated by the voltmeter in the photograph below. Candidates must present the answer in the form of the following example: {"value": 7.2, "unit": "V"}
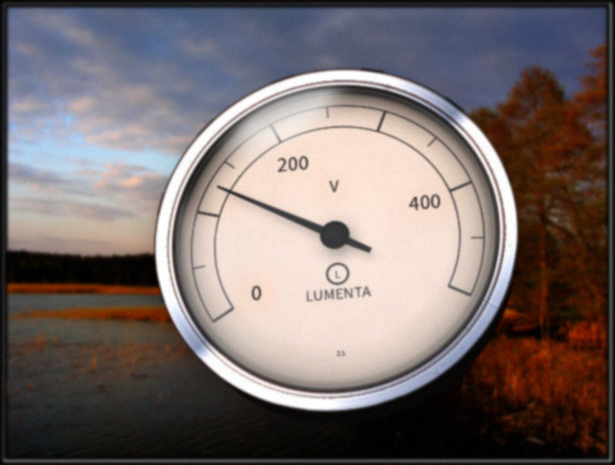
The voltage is {"value": 125, "unit": "V"}
